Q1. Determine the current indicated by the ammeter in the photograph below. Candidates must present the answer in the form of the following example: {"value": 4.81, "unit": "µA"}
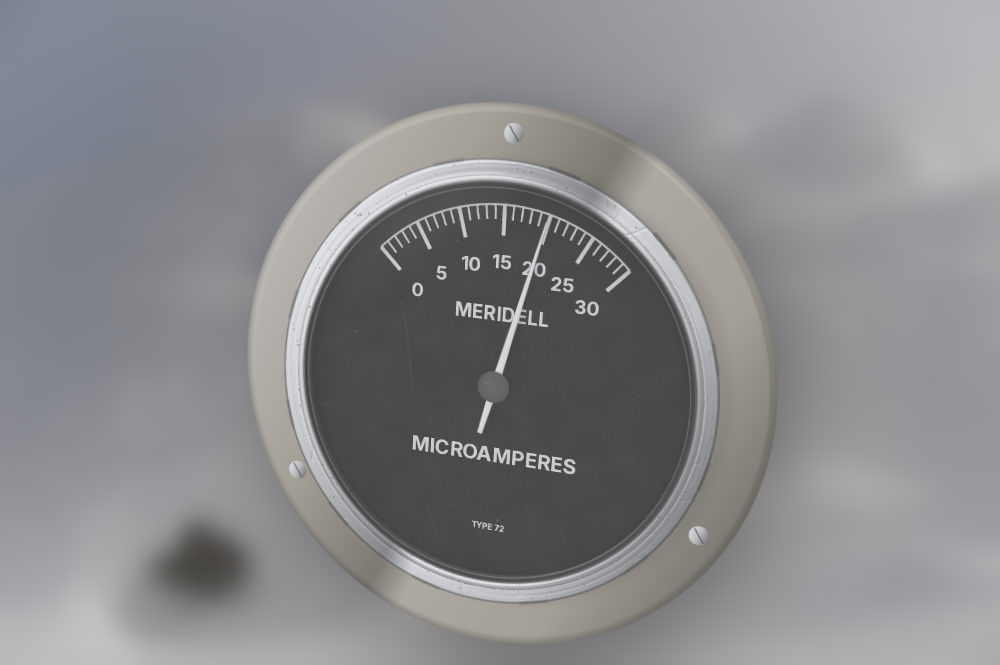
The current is {"value": 20, "unit": "µA"}
